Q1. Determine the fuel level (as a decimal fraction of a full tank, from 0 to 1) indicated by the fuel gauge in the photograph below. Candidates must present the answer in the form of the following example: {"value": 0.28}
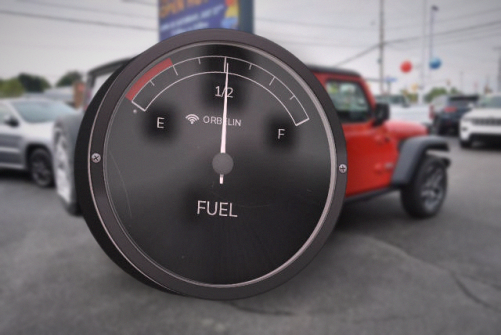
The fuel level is {"value": 0.5}
